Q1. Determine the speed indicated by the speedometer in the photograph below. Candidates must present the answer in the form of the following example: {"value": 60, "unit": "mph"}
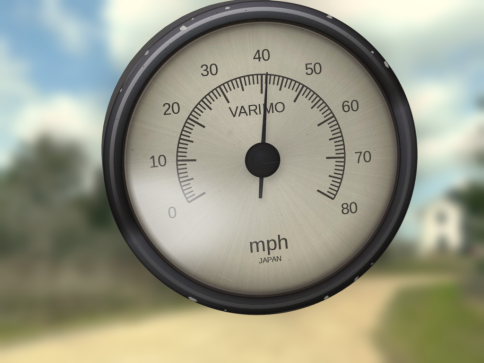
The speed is {"value": 41, "unit": "mph"}
